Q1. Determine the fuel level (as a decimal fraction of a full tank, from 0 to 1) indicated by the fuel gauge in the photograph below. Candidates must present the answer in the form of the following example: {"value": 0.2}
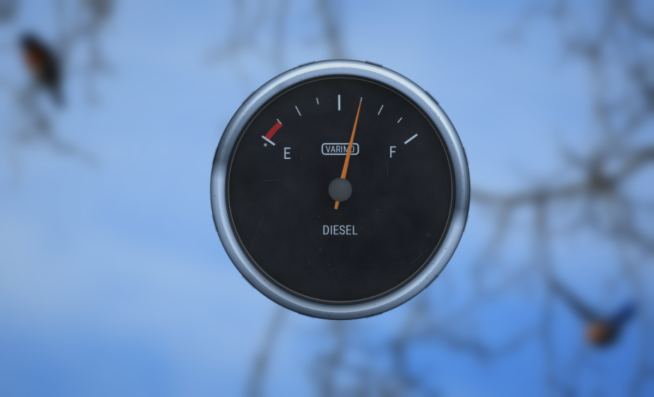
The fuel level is {"value": 0.625}
